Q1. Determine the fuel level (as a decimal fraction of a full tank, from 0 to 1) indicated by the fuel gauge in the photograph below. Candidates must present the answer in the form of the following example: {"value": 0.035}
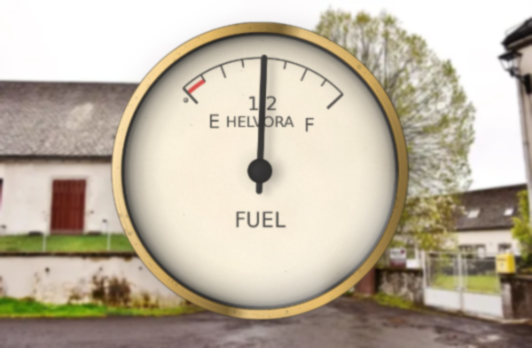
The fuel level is {"value": 0.5}
